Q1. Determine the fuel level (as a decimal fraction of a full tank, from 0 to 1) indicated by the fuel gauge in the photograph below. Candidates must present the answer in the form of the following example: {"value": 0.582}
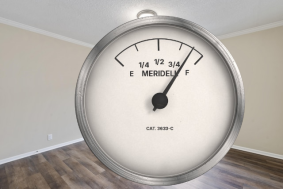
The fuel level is {"value": 0.875}
